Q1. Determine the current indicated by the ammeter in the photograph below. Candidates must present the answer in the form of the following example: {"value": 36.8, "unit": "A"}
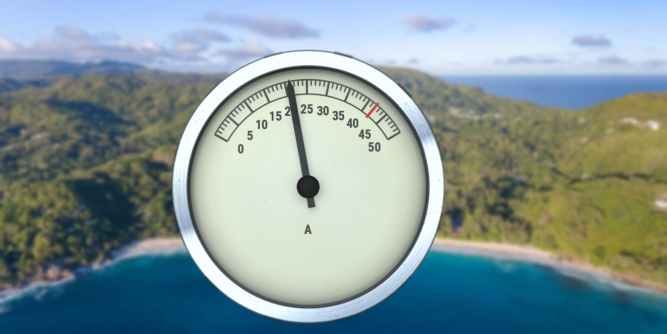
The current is {"value": 21, "unit": "A"}
